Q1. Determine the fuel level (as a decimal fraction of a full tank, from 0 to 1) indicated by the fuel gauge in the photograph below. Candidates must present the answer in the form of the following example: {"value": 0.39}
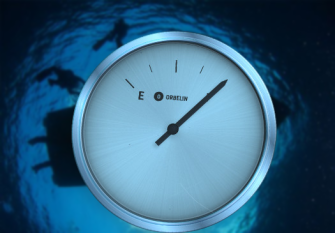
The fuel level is {"value": 1}
